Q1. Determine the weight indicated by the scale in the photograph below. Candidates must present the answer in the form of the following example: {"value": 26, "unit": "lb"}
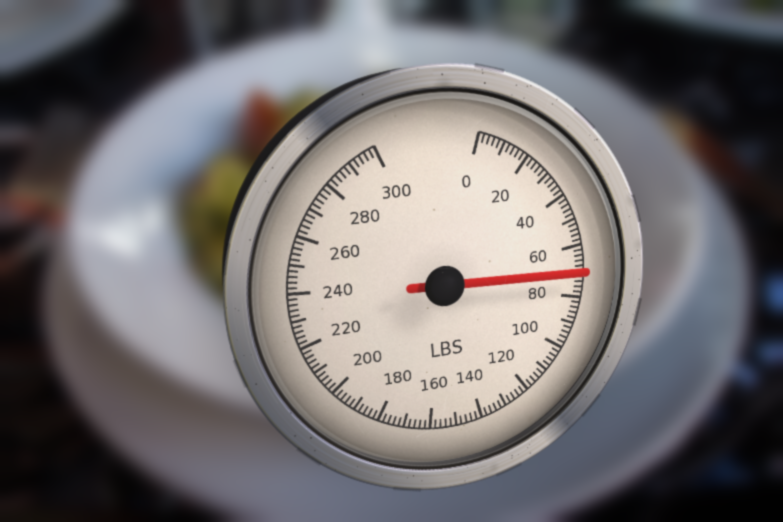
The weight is {"value": 70, "unit": "lb"}
